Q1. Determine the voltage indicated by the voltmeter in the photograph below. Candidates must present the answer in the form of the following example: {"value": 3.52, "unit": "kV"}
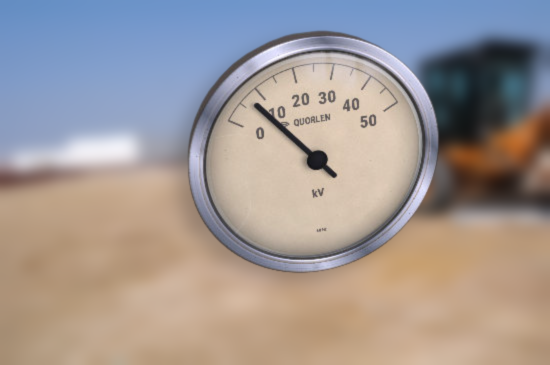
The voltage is {"value": 7.5, "unit": "kV"}
